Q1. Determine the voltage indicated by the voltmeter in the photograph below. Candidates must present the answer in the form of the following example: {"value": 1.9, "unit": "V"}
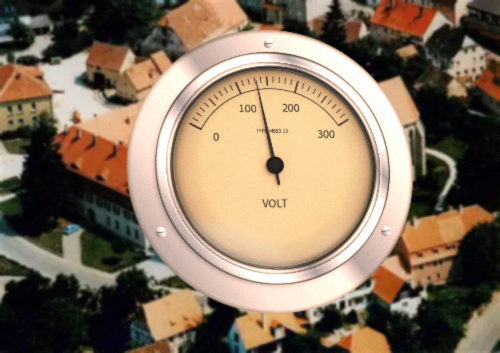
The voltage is {"value": 130, "unit": "V"}
